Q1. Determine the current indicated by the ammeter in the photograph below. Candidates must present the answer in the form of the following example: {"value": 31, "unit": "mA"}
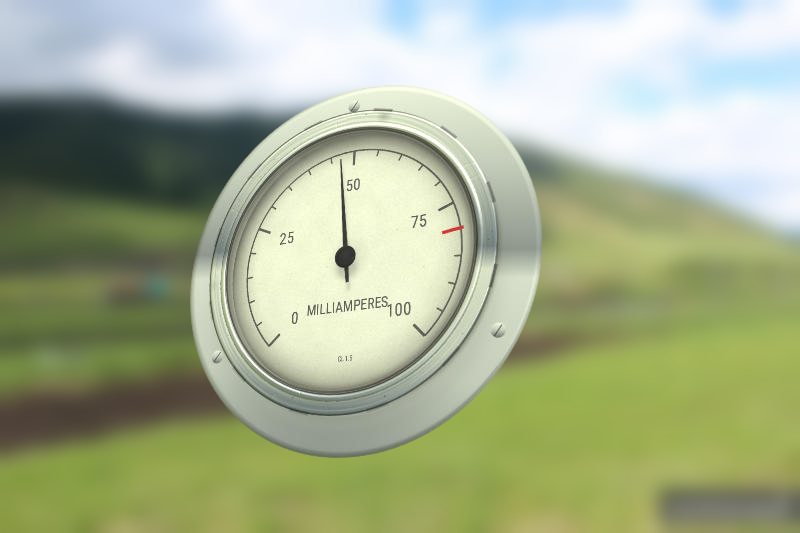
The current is {"value": 47.5, "unit": "mA"}
